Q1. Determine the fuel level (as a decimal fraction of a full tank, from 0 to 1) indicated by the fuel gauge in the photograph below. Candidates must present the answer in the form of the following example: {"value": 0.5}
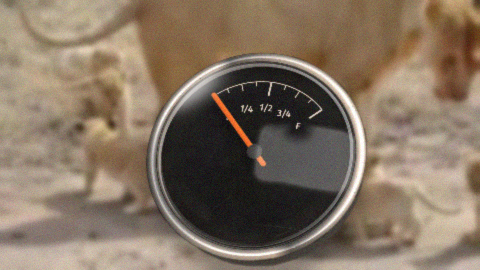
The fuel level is {"value": 0}
